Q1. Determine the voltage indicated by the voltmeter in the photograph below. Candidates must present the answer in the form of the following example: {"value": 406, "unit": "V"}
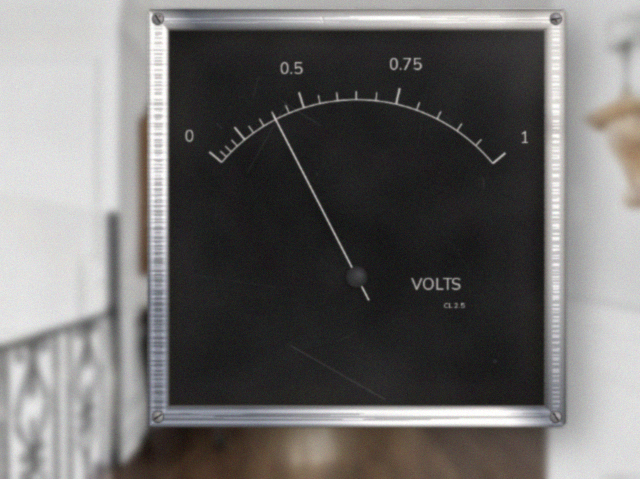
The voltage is {"value": 0.4, "unit": "V"}
